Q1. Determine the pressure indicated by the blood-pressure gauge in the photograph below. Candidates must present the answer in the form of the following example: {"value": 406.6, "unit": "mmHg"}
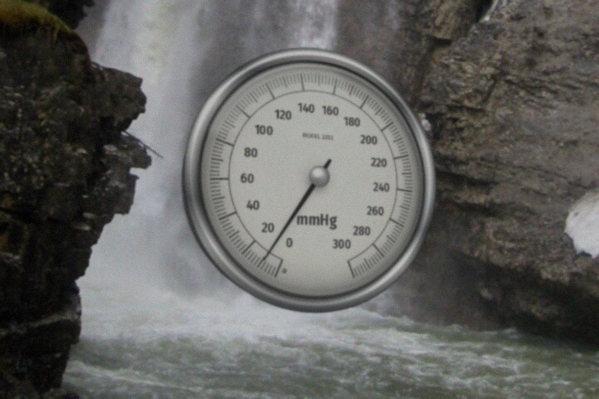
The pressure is {"value": 10, "unit": "mmHg"}
